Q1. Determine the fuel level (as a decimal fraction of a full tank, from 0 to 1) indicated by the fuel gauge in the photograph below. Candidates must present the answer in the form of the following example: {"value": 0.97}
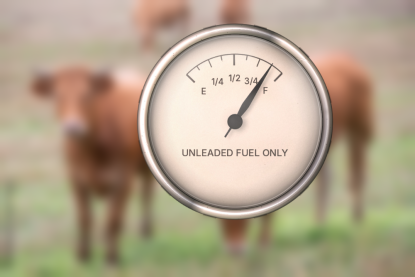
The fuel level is {"value": 0.875}
